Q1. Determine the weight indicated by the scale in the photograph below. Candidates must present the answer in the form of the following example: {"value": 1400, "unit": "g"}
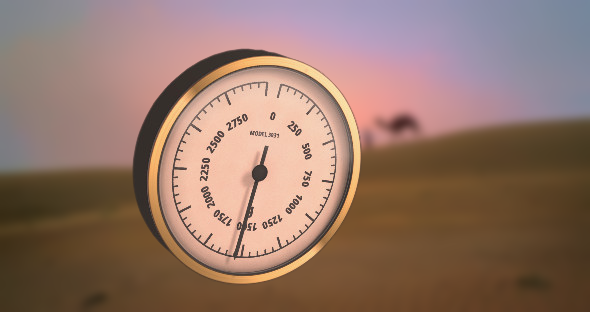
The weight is {"value": 1550, "unit": "g"}
